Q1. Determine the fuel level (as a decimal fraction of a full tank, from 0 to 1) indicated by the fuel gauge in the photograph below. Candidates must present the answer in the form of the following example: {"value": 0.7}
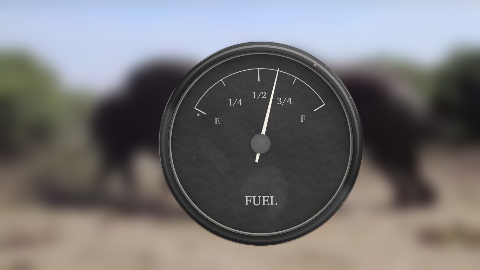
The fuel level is {"value": 0.625}
